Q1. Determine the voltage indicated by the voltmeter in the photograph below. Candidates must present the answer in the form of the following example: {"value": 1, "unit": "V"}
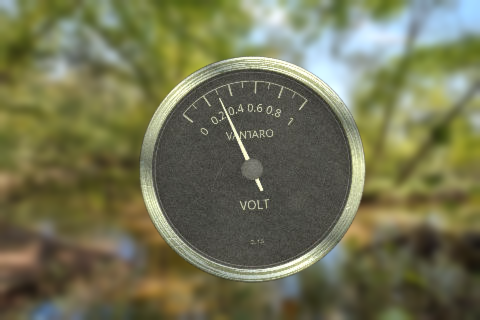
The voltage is {"value": 0.3, "unit": "V"}
